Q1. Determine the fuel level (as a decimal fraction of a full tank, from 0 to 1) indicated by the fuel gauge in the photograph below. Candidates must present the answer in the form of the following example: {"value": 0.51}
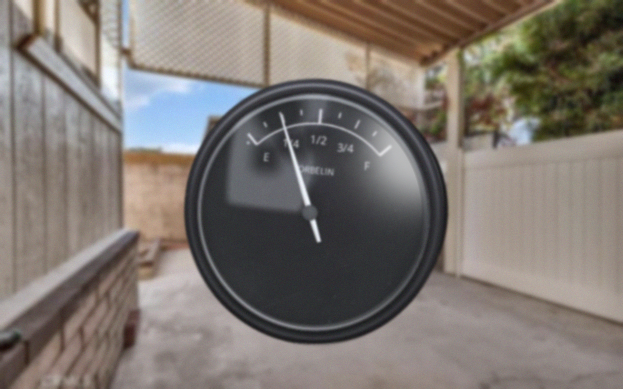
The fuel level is {"value": 0.25}
